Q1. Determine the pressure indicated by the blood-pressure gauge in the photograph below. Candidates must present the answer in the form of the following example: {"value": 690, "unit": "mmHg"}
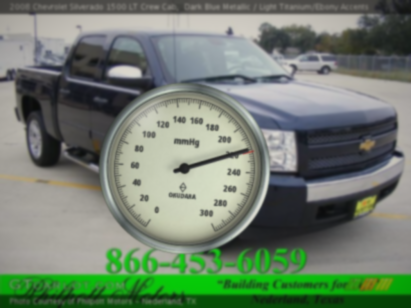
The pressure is {"value": 220, "unit": "mmHg"}
